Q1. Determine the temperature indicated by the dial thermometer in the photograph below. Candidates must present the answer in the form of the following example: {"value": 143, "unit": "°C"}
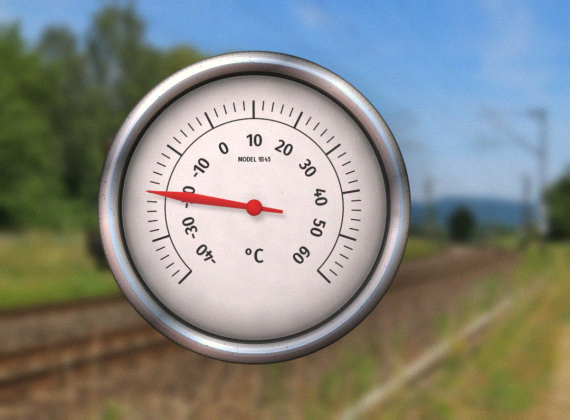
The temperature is {"value": -20, "unit": "°C"}
